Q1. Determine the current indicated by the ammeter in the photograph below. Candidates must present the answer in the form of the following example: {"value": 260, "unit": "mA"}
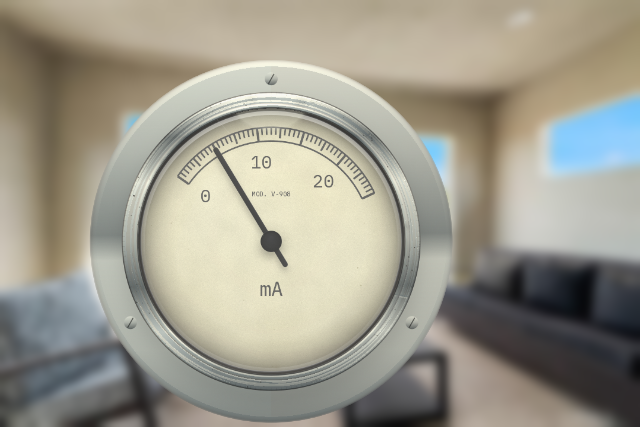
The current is {"value": 5, "unit": "mA"}
